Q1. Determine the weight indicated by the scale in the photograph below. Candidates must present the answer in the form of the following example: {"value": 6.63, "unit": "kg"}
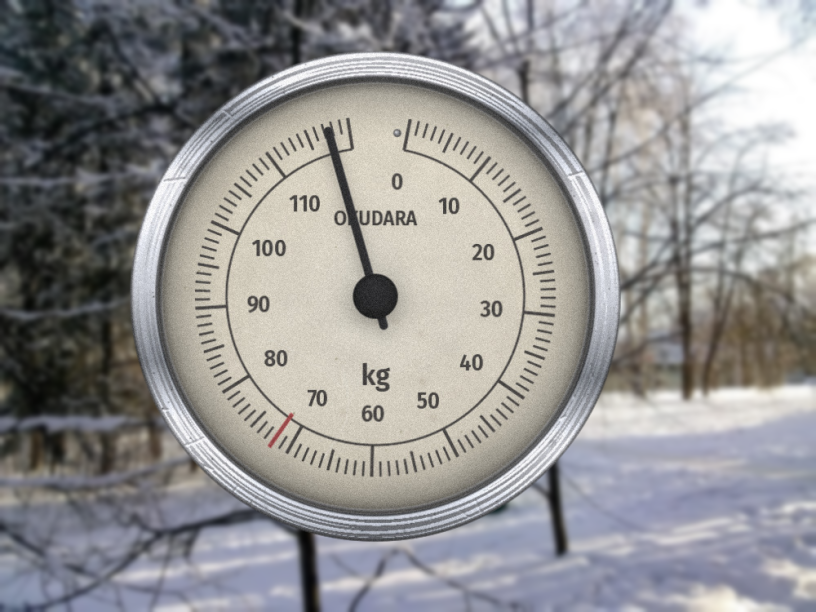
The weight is {"value": 117.5, "unit": "kg"}
